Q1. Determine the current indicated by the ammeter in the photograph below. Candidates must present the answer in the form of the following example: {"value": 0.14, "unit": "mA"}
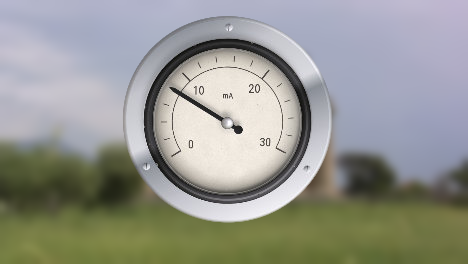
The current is {"value": 8, "unit": "mA"}
